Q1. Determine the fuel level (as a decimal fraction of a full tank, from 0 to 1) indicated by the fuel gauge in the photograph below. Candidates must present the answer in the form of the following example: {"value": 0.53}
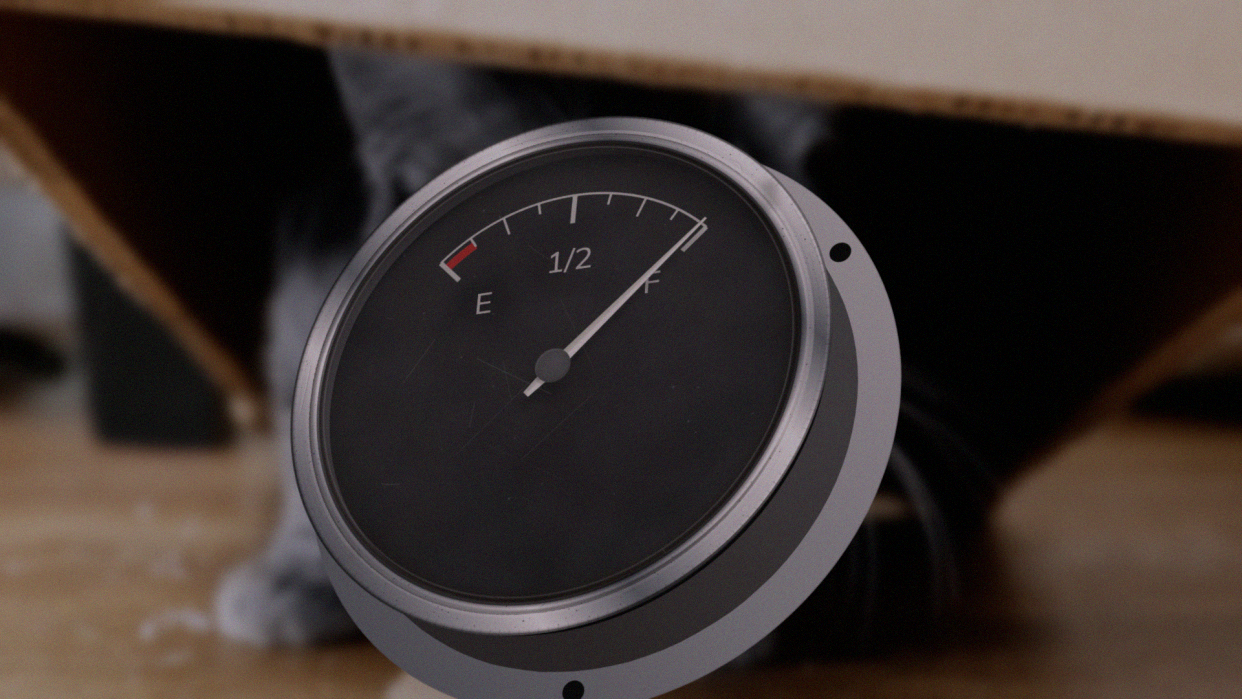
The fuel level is {"value": 1}
